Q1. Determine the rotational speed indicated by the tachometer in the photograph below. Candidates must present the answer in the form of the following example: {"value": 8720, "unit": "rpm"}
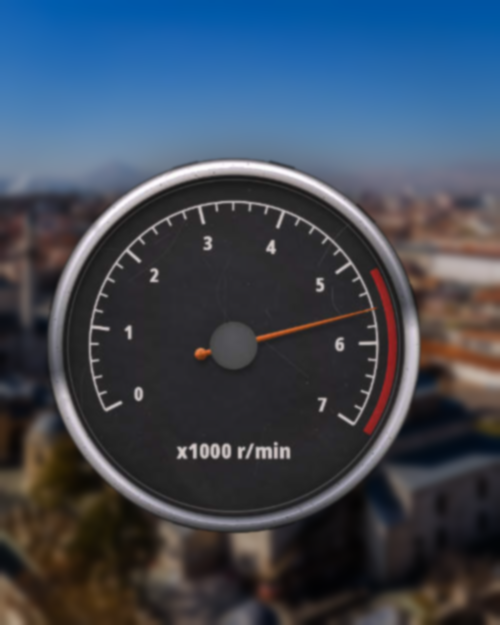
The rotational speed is {"value": 5600, "unit": "rpm"}
